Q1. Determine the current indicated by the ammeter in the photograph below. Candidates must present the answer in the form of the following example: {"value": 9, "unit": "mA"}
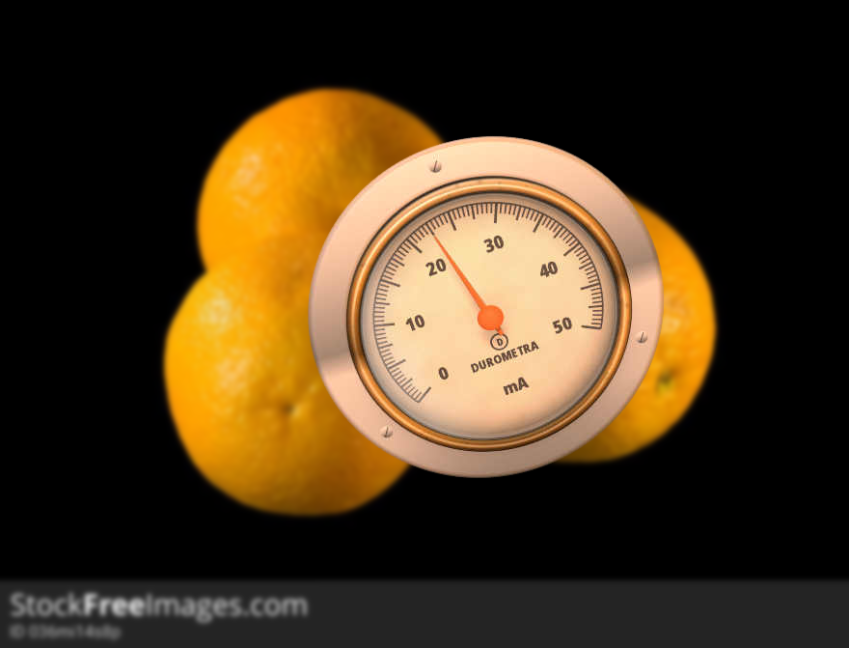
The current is {"value": 22.5, "unit": "mA"}
